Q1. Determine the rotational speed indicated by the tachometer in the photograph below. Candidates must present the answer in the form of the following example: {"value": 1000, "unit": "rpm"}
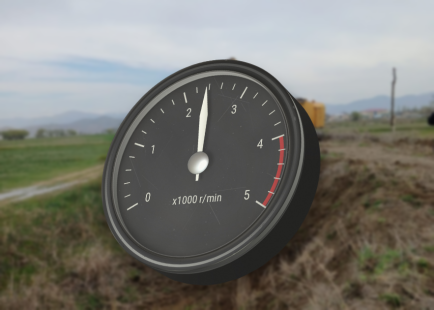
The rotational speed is {"value": 2400, "unit": "rpm"}
